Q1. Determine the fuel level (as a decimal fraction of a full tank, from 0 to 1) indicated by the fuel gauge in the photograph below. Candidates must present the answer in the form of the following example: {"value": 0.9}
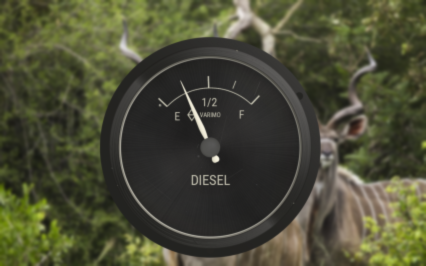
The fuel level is {"value": 0.25}
